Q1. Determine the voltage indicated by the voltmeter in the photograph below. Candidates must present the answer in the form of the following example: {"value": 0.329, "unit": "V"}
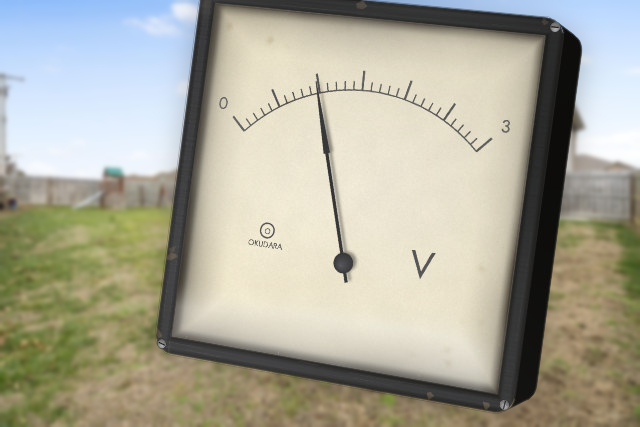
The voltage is {"value": 1, "unit": "V"}
